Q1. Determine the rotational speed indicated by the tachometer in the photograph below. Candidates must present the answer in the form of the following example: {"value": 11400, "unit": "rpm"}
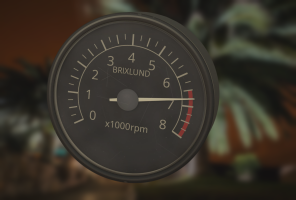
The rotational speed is {"value": 6750, "unit": "rpm"}
